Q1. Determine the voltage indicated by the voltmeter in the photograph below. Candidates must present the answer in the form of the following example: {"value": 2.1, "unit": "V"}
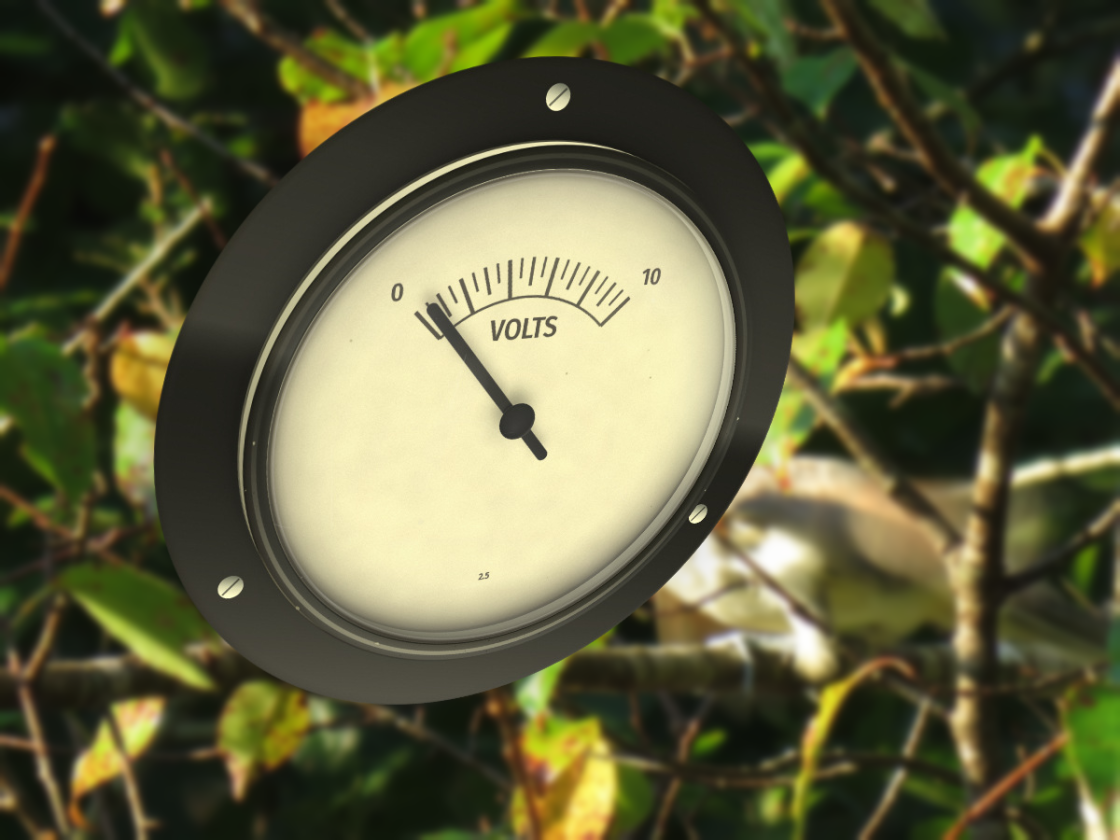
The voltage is {"value": 0.5, "unit": "V"}
